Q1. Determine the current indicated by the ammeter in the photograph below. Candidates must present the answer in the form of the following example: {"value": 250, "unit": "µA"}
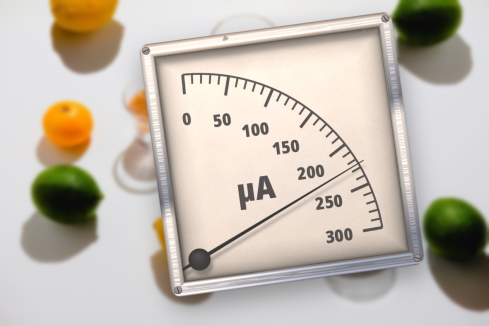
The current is {"value": 225, "unit": "µA"}
